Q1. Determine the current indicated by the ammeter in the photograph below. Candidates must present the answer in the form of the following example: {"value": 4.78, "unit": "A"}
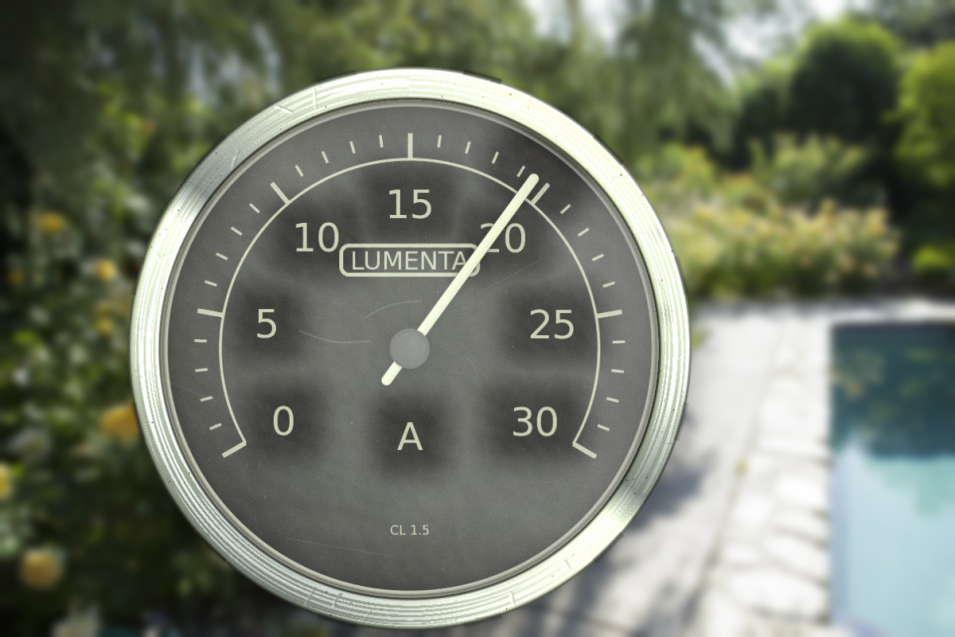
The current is {"value": 19.5, "unit": "A"}
